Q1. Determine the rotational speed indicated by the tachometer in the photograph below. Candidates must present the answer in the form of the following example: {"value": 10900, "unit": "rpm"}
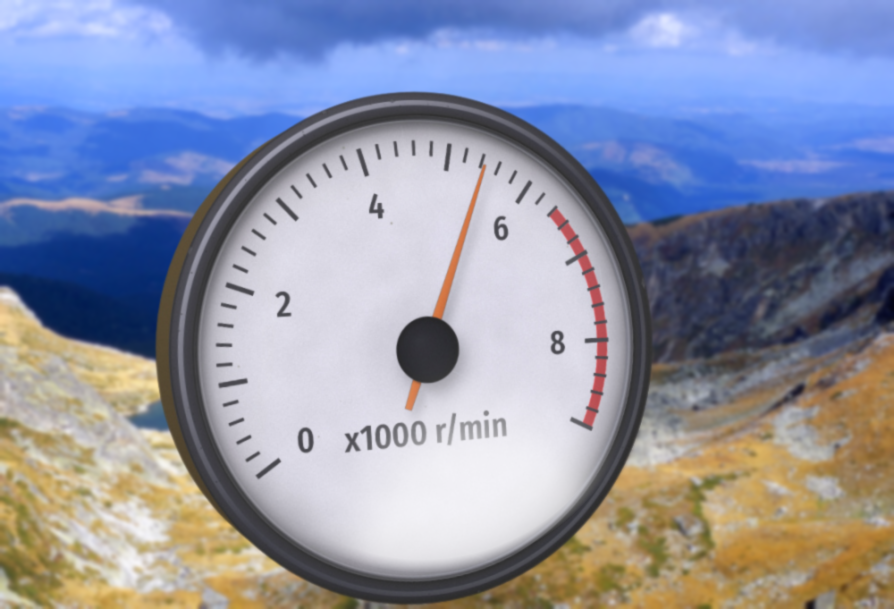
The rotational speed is {"value": 5400, "unit": "rpm"}
